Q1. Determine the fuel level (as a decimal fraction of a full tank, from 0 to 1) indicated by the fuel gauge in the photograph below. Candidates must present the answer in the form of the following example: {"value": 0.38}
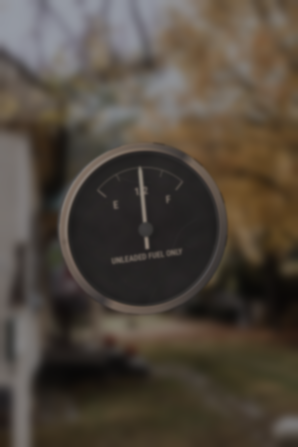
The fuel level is {"value": 0.5}
